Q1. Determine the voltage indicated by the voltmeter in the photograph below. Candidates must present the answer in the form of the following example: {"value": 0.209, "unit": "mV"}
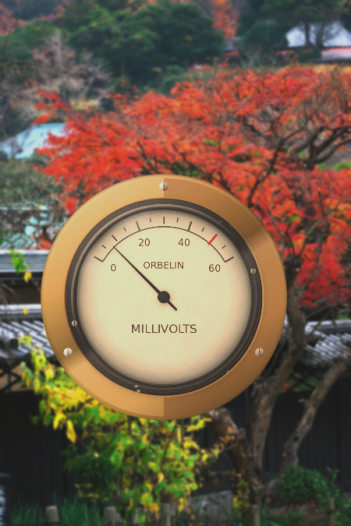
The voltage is {"value": 7.5, "unit": "mV"}
